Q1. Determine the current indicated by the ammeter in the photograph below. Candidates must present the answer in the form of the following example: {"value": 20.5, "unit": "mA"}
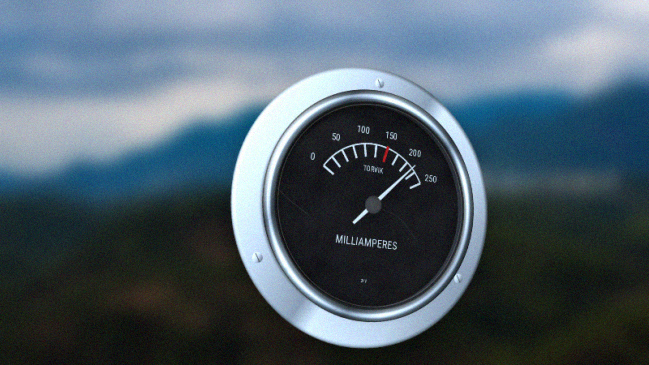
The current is {"value": 212.5, "unit": "mA"}
